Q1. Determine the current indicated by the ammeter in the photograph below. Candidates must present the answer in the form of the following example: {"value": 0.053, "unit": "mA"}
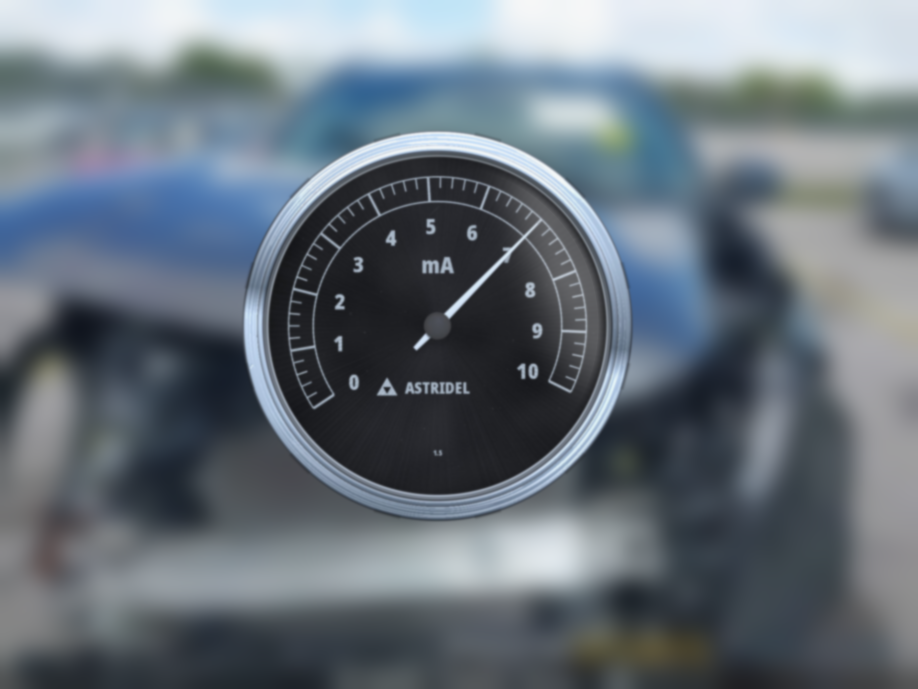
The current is {"value": 7, "unit": "mA"}
